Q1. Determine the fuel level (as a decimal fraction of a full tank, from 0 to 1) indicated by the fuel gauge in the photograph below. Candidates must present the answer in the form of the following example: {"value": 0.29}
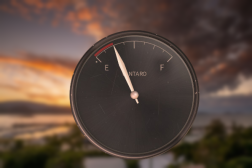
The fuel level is {"value": 0.25}
